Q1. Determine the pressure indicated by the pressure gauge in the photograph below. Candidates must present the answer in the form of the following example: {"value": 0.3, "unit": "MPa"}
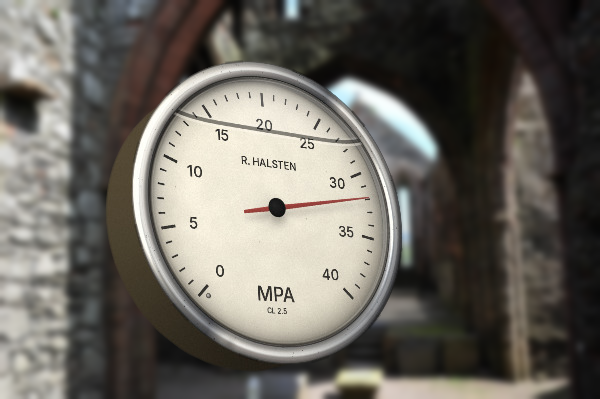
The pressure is {"value": 32, "unit": "MPa"}
